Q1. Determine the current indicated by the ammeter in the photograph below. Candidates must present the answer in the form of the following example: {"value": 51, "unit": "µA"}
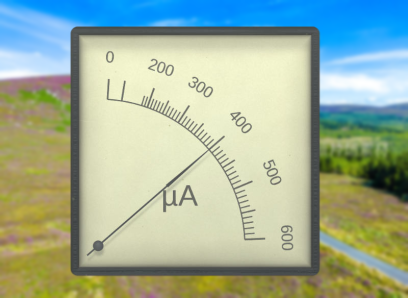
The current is {"value": 400, "unit": "µA"}
